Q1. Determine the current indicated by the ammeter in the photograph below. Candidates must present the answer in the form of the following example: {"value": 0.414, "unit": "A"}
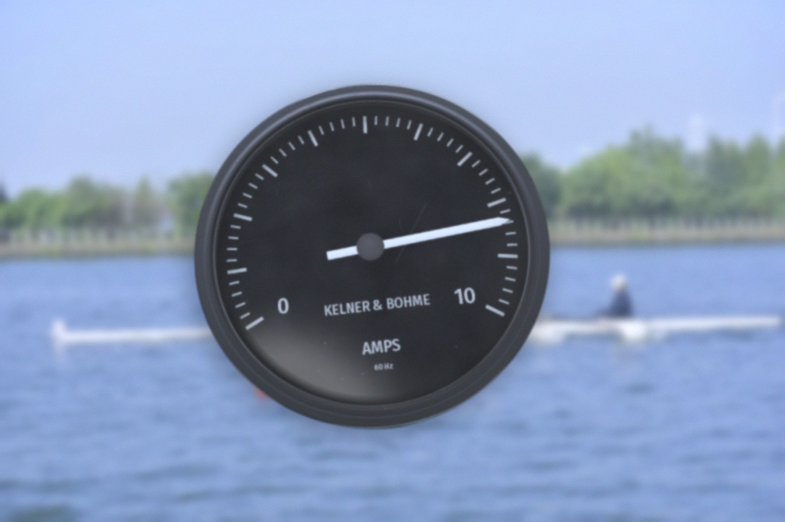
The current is {"value": 8.4, "unit": "A"}
